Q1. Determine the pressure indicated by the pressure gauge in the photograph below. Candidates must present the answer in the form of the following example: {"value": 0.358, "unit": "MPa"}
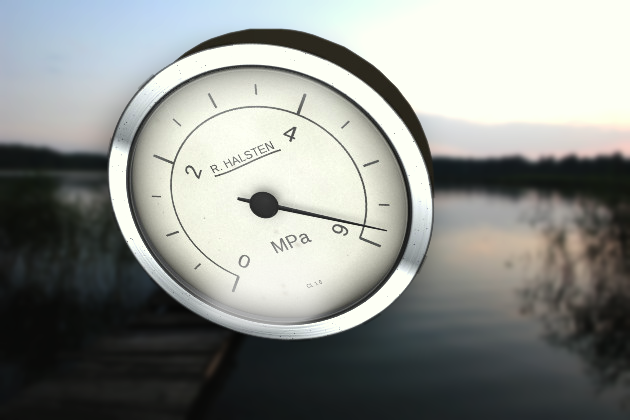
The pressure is {"value": 5.75, "unit": "MPa"}
